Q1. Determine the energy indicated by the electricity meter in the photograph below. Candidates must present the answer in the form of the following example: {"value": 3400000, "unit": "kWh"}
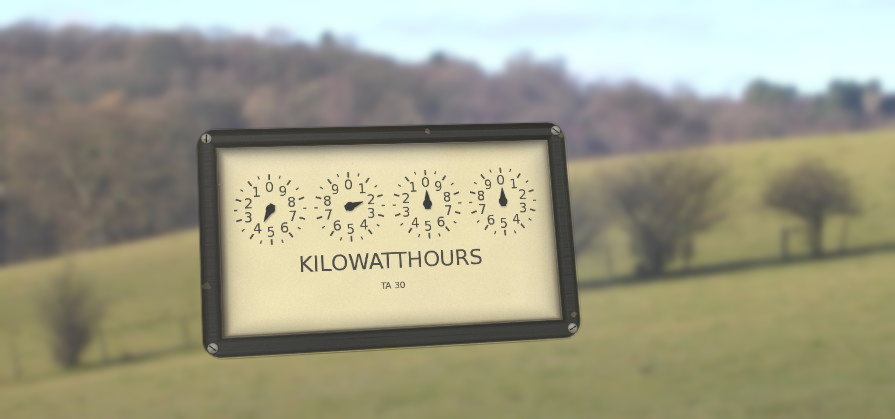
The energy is {"value": 4200, "unit": "kWh"}
